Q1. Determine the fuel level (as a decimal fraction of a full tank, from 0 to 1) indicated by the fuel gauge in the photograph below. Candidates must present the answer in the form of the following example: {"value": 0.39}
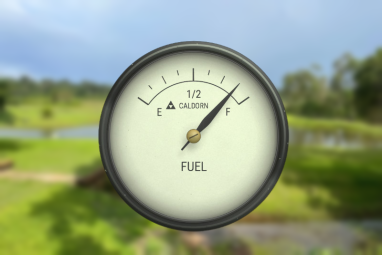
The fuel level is {"value": 0.875}
